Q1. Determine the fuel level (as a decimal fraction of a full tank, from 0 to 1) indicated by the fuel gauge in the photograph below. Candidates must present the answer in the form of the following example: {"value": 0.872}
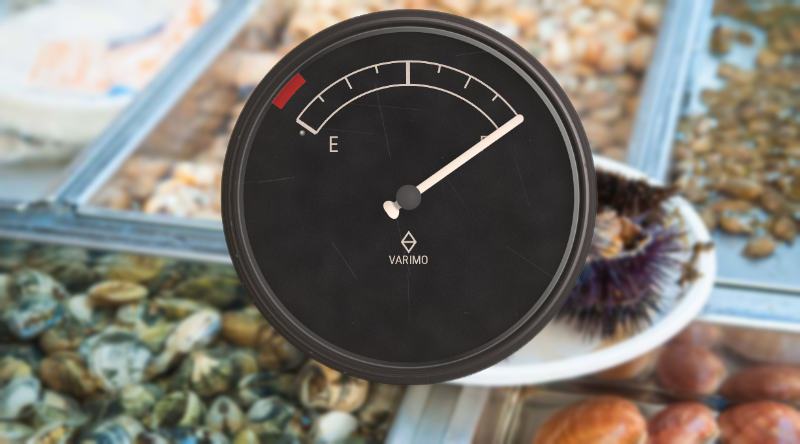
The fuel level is {"value": 1}
